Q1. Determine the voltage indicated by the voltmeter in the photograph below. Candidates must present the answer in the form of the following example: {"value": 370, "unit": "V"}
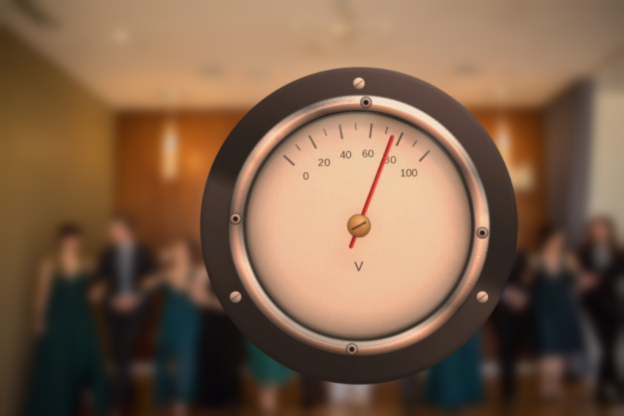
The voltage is {"value": 75, "unit": "V"}
